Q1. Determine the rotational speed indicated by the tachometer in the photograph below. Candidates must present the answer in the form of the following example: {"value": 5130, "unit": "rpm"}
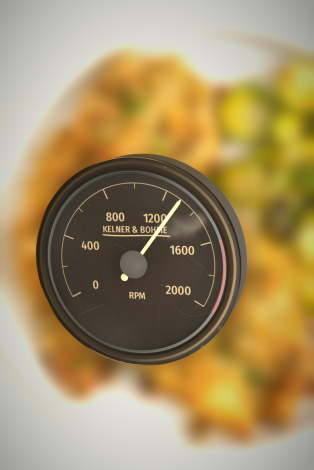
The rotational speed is {"value": 1300, "unit": "rpm"}
